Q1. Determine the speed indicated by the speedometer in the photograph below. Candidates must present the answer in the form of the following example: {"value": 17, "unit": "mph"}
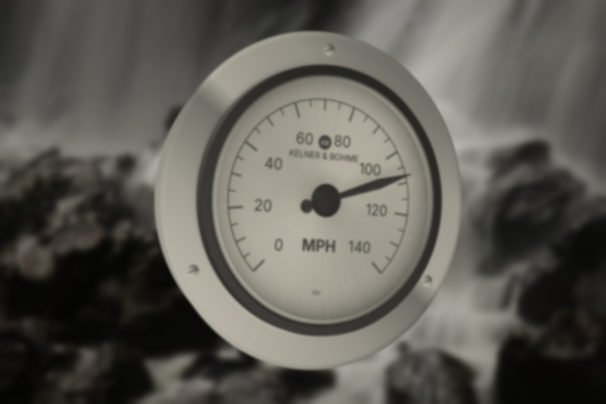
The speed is {"value": 107.5, "unit": "mph"}
